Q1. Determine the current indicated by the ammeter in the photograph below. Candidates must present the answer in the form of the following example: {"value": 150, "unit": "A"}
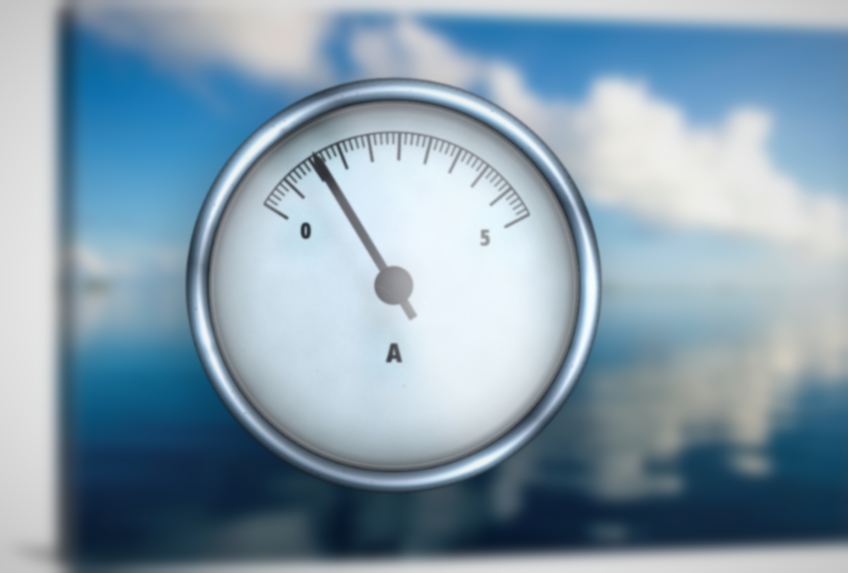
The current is {"value": 1.1, "unit": "A"}
